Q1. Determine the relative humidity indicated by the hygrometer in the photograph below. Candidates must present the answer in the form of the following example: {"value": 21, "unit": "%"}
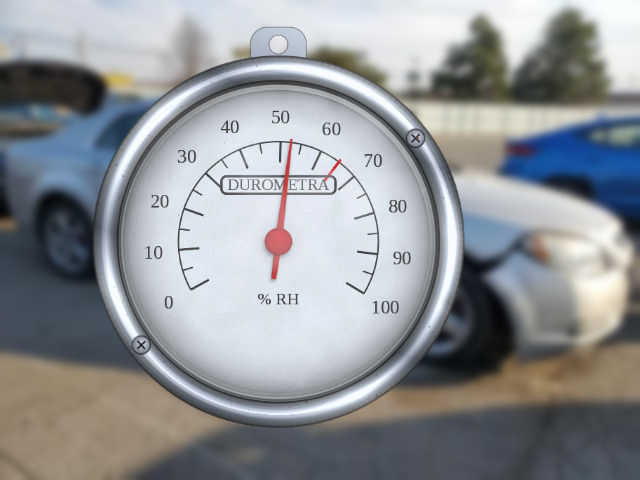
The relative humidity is {"value": 52.5, "unit": "%"}
